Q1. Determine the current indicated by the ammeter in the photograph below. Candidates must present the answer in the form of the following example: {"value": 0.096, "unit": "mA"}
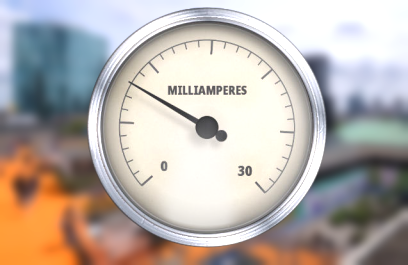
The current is {"value": 8, "unit": "mA"}
